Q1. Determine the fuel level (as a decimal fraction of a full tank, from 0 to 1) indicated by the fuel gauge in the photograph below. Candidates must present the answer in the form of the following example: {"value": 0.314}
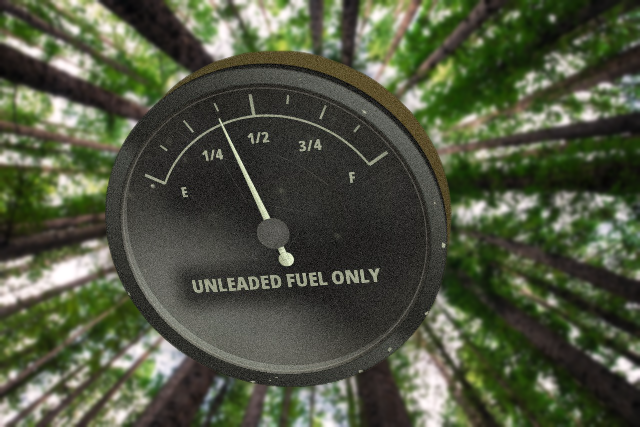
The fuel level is {"value": 0.375}
